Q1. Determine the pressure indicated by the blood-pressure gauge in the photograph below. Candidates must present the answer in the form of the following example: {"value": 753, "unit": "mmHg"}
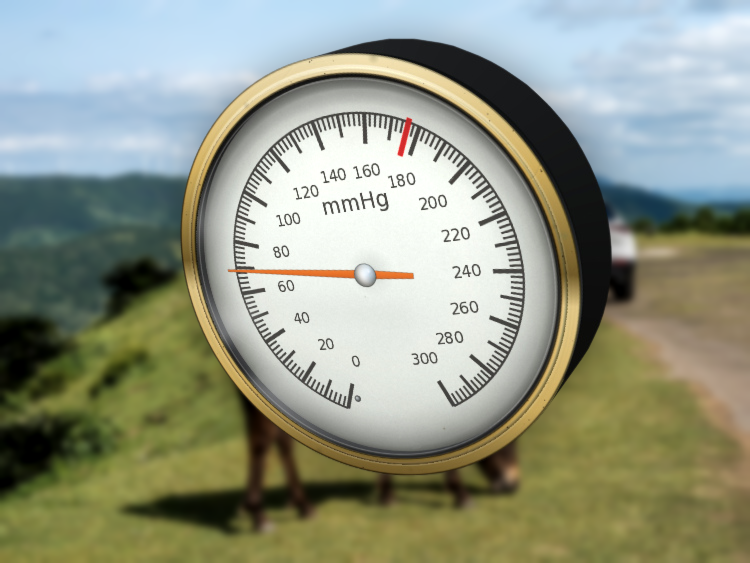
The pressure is {"value": 70, "unit": "mmHg"}
